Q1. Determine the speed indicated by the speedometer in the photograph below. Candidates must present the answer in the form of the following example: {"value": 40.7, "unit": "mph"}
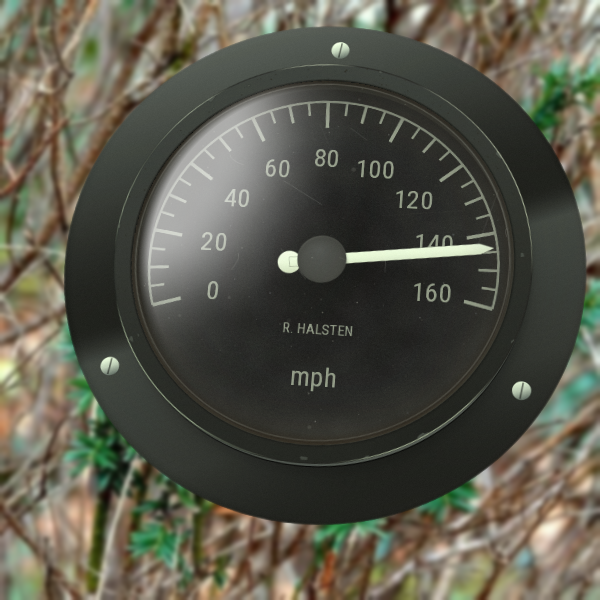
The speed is {"value": 145, "unit": "mph"}
